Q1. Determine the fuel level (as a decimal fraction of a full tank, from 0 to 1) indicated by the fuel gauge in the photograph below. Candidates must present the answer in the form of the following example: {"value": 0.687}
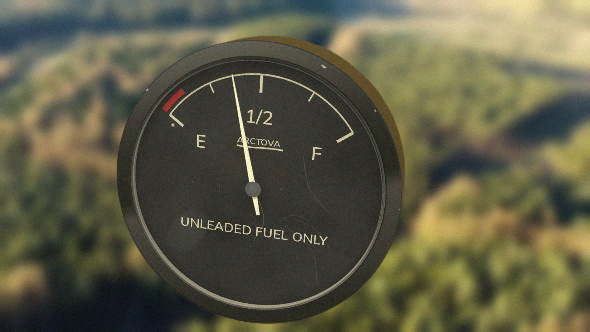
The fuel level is {"value": 0.375}
